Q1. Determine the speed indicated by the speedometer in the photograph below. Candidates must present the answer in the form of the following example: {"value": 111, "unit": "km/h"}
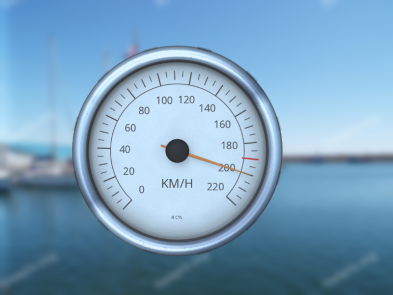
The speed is {"value": 200, "unit": "km/h"}
